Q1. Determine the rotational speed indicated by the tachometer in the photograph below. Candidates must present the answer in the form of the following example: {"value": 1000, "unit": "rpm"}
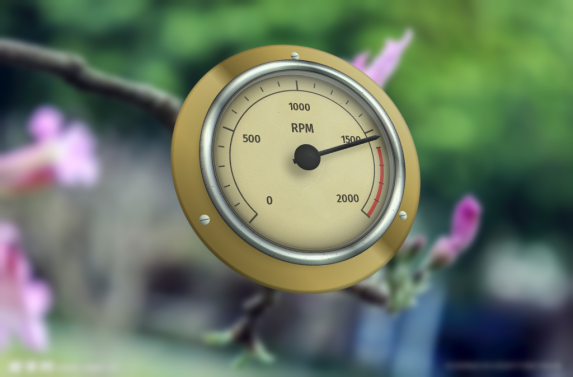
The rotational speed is {"value": 1550, "unit": "rpm"}
